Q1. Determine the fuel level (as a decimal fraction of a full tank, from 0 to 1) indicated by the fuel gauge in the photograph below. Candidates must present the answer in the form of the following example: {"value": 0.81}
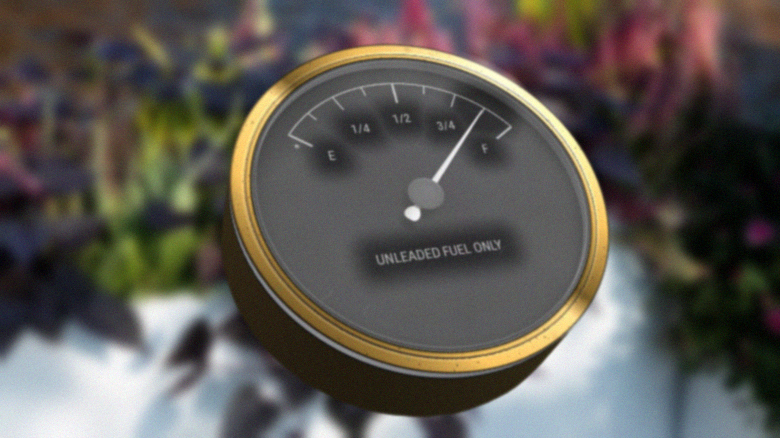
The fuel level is {"value": 0.875}
